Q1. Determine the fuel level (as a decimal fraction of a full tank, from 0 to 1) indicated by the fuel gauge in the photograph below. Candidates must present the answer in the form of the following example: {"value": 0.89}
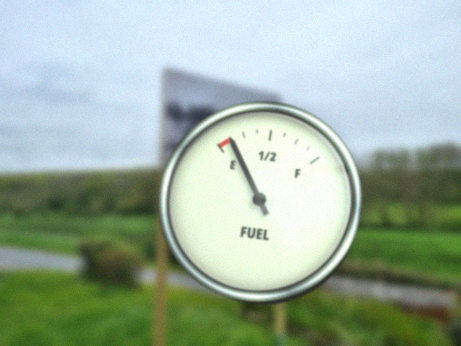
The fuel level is {"value": 0.125}
